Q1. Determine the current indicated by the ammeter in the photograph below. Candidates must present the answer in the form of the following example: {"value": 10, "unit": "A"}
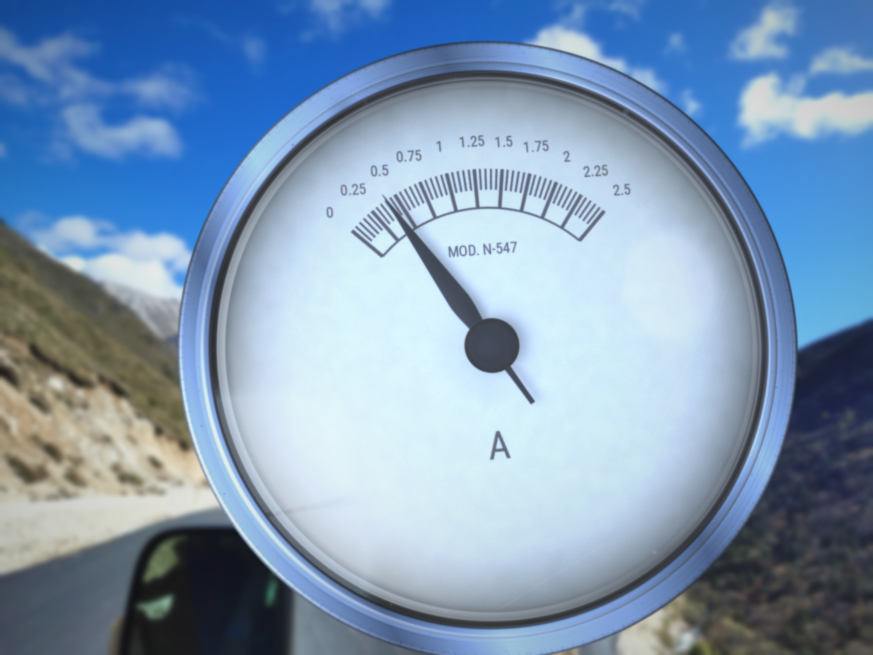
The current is {"value": 0.4, "unit": "A"}
